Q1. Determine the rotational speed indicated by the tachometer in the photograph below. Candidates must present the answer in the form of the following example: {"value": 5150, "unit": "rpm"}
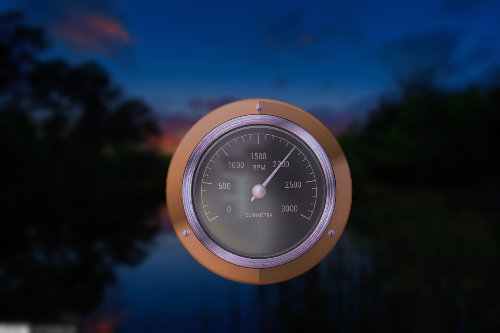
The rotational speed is {"value": 2000, "unit": "rpm"}
